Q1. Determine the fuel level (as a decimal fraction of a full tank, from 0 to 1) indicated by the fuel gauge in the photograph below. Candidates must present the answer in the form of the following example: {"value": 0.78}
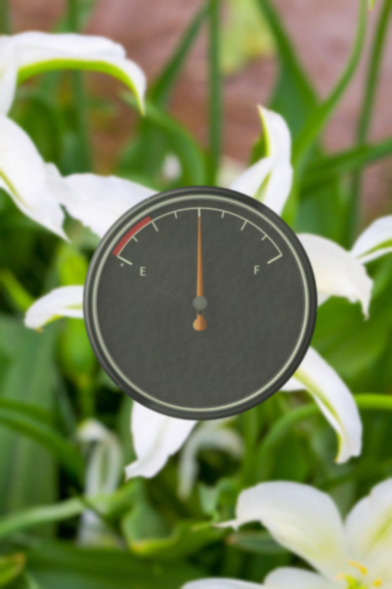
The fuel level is {"value": 0.5}
